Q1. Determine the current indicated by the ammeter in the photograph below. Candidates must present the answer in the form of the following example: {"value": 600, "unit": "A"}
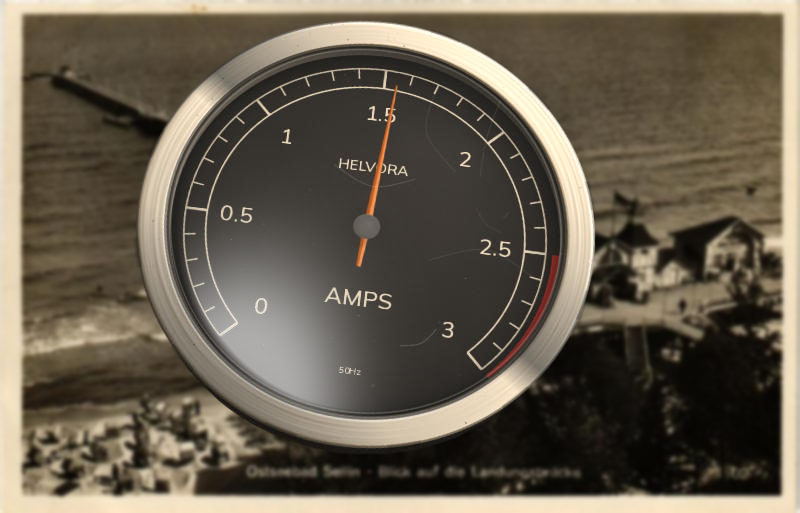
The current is {"value": 1.55, "unit": "A"}
